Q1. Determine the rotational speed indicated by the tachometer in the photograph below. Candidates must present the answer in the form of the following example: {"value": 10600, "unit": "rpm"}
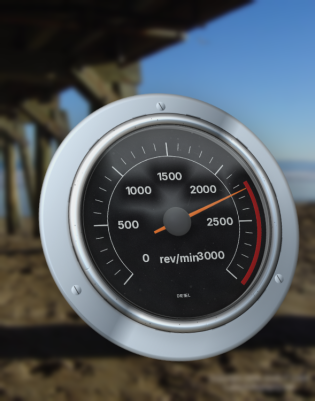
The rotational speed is {"value": 2250, "unit": "rpm"}
